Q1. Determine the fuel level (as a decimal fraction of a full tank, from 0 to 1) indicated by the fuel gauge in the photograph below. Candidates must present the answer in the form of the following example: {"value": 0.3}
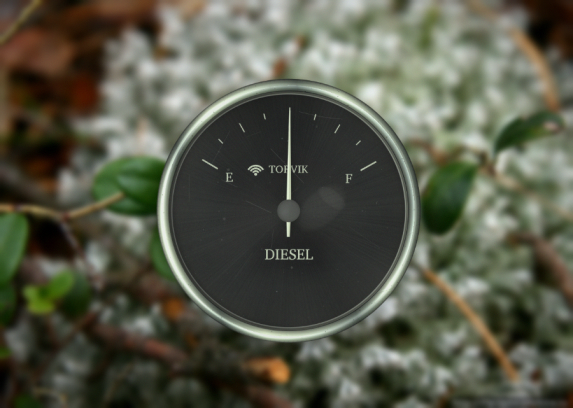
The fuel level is {"value": 0.5}
